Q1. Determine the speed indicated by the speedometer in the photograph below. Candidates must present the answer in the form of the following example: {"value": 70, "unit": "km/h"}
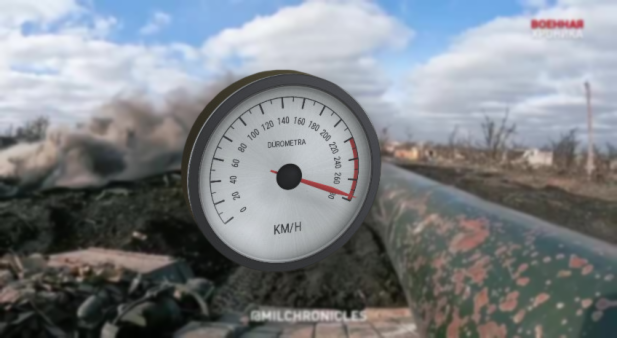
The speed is {"value": 275, "unit": "km/h"}
